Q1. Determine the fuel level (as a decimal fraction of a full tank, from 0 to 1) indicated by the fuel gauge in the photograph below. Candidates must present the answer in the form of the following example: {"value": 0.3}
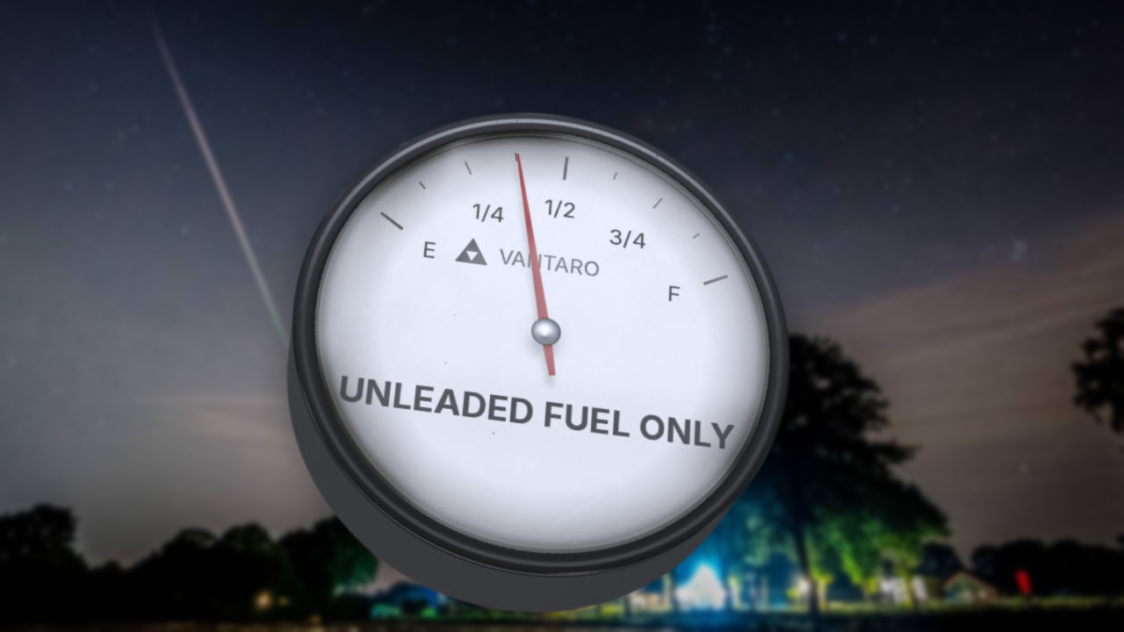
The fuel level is {"value": 0.375}
